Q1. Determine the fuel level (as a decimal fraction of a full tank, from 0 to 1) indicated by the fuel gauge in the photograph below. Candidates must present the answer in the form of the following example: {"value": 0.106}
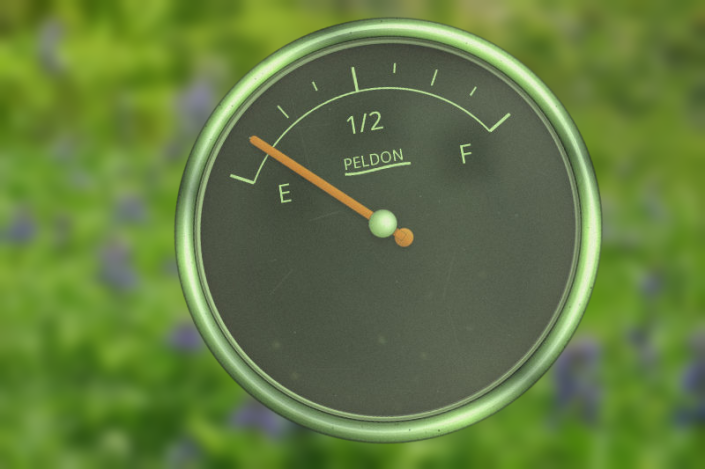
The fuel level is {"value": 0.125}
